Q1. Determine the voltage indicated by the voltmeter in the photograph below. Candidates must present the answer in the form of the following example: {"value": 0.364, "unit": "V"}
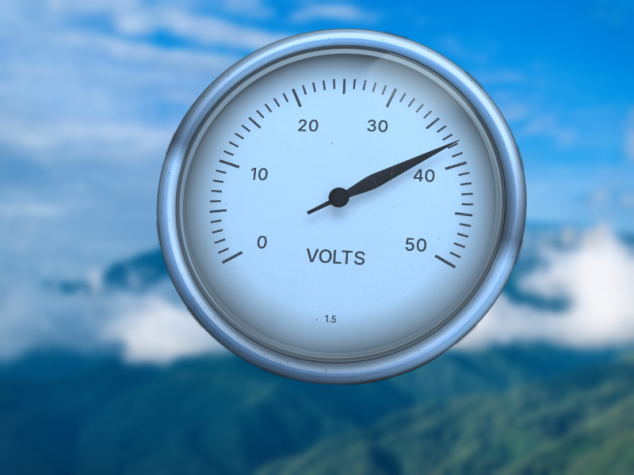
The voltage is {"value": 38, "unit": "V"}
